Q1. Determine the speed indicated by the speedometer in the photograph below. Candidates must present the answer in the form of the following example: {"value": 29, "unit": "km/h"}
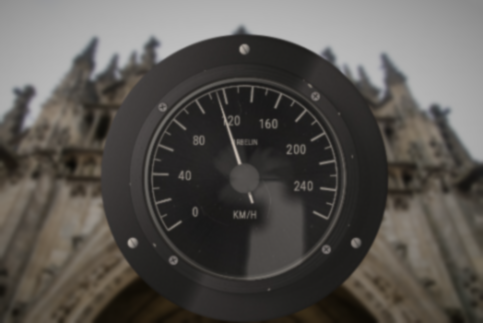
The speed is {"value": 115, "unit": "km/h"}
